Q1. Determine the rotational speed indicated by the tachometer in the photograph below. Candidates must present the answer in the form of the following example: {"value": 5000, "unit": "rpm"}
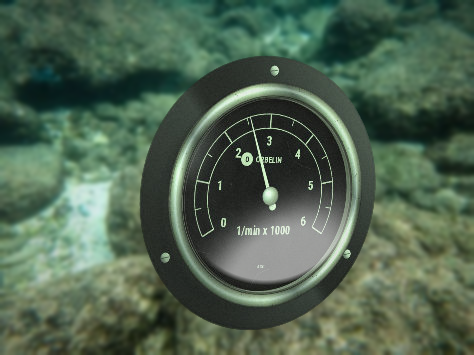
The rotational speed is {"value": 2500, "unit": "rpm"}
